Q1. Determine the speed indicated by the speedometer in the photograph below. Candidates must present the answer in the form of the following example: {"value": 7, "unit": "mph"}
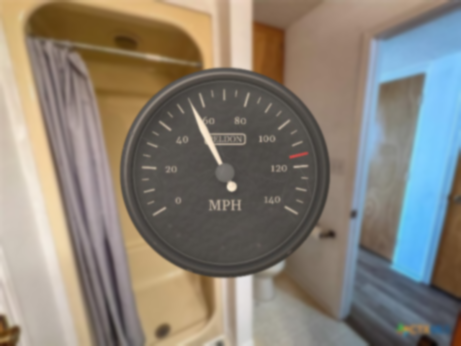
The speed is {"value": 55, "unit": "mph"}
